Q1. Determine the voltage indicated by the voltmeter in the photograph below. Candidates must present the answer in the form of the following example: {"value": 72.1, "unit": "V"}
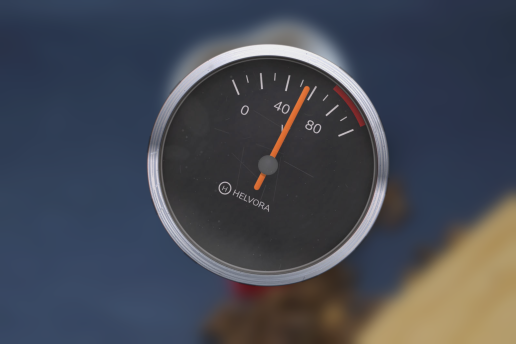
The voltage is {"value": 55, "unit": "V"}
